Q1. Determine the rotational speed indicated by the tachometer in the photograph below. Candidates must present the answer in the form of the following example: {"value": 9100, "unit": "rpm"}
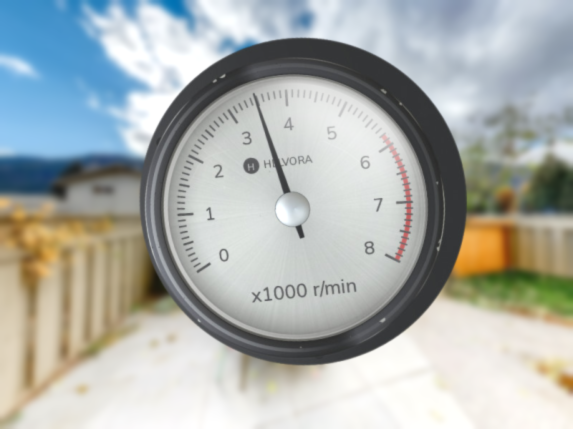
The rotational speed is {"value": 3500, "unit": "rpm"}
